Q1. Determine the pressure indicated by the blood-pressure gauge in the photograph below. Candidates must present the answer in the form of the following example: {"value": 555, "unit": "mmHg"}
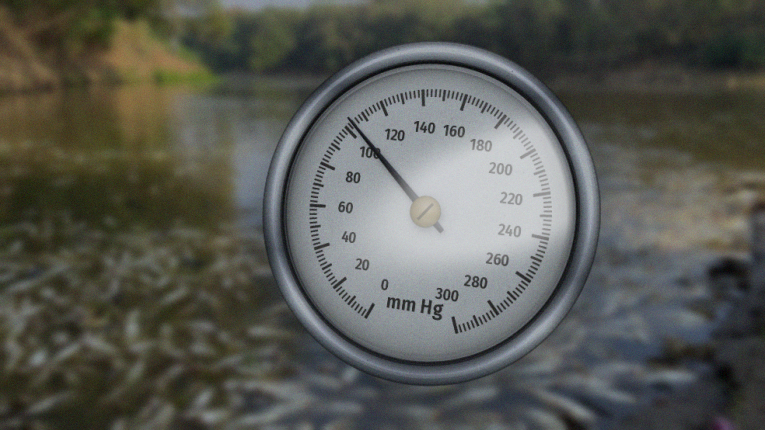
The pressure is {"value": 104, "unit": "mmHg"}
